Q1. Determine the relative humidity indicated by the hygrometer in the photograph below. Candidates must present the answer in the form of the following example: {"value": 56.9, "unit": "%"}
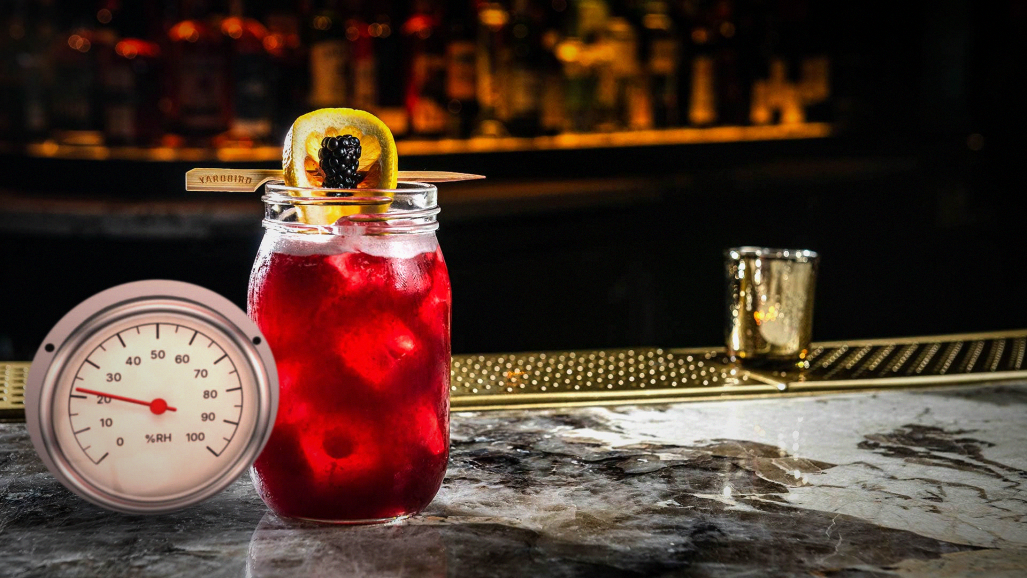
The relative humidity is {"value": 22.5, "unit": "%"}
